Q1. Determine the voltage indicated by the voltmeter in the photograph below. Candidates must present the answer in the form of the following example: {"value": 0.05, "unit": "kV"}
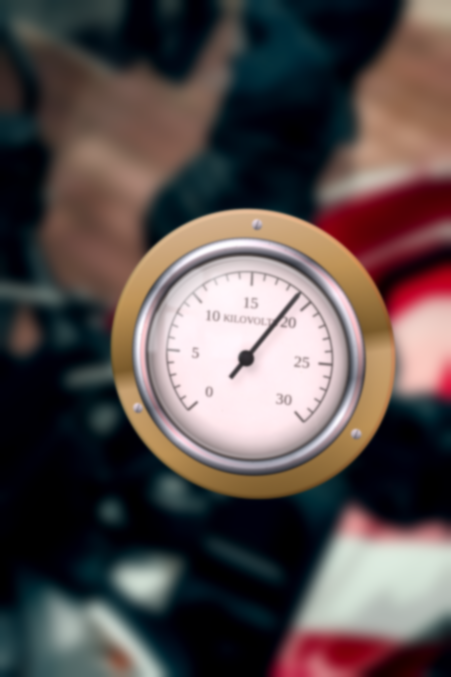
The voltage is {"value": 19, "unit": "kV"}
